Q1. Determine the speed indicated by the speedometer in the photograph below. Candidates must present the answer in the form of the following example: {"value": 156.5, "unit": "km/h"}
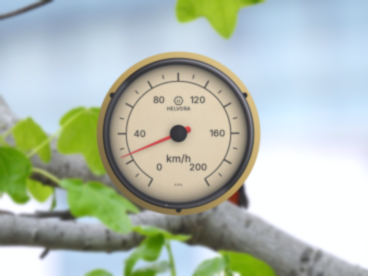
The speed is {"value": 25, "unit": "km/h"}
